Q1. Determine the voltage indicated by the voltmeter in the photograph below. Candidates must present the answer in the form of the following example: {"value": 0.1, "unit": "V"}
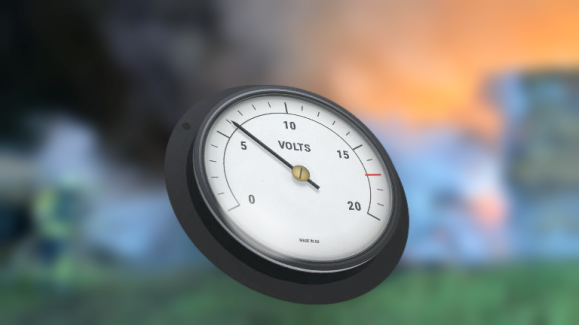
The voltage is {"value": 6, "unit": "V"}
